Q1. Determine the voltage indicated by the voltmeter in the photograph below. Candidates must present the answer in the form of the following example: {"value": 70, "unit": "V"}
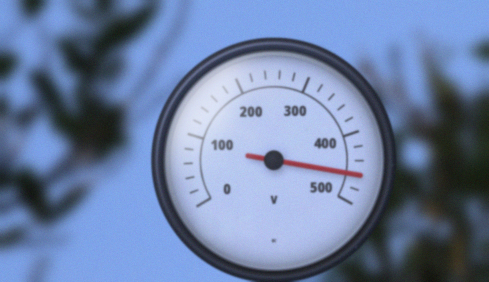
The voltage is {"value": 460, "unit": "V"}
